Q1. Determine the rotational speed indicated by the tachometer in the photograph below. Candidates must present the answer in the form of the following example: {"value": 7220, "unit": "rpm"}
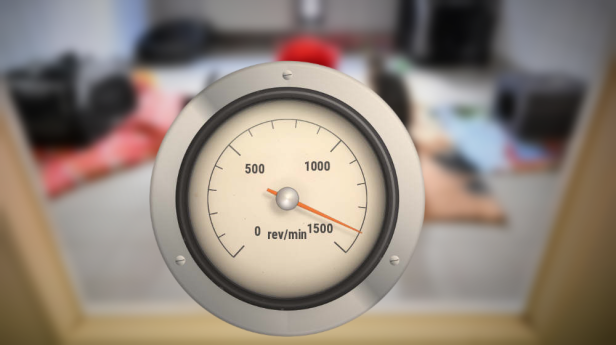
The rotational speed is {"value": 1400, "unit": "rpm"}
